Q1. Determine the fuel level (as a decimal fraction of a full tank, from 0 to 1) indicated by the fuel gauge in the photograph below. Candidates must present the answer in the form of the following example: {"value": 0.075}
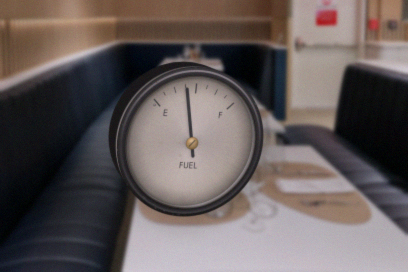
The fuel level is {"value": 0.375}
